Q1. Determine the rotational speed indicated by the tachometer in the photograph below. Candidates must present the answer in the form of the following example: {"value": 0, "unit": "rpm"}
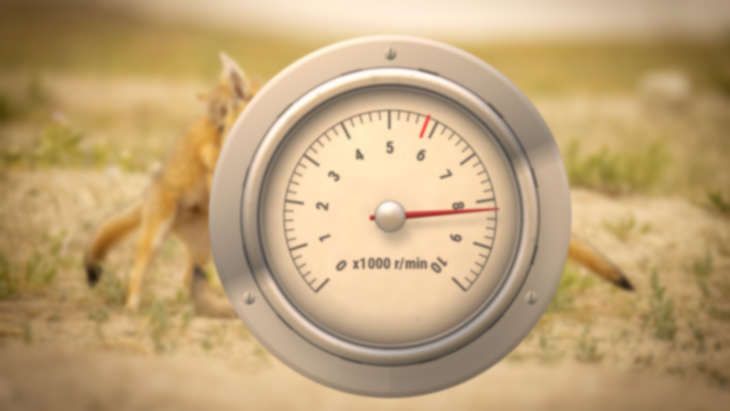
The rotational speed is {"value": 8200, "unit": "rpm"}
